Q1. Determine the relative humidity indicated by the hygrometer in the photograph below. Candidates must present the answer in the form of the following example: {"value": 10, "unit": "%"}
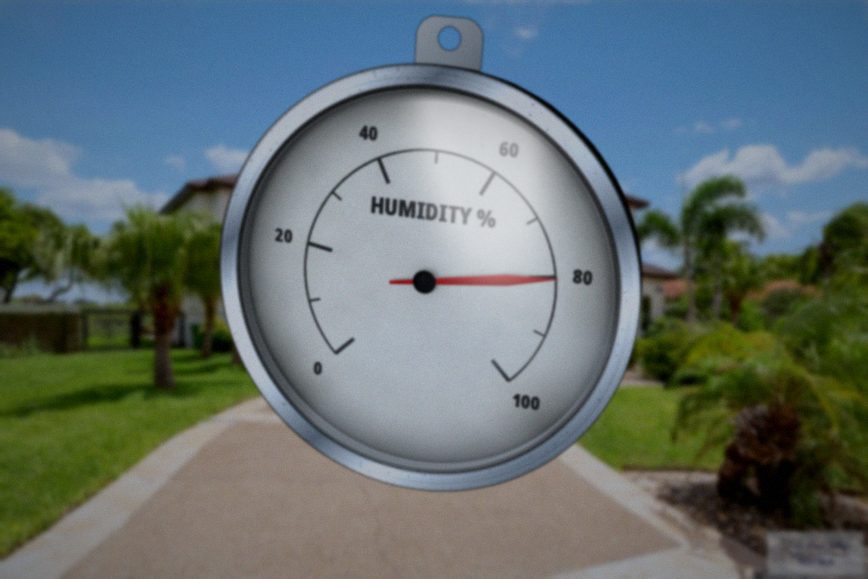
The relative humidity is {"value": 80, "unit": "%"}
